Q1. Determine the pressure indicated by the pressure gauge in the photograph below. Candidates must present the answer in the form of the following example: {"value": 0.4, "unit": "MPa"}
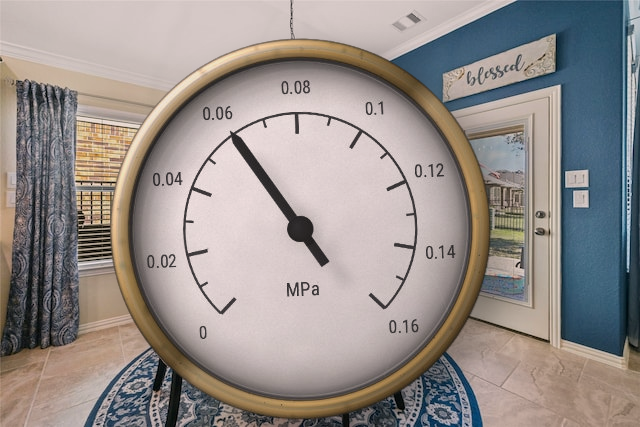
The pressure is {"value": 0.06, "unit": "MPa"}
